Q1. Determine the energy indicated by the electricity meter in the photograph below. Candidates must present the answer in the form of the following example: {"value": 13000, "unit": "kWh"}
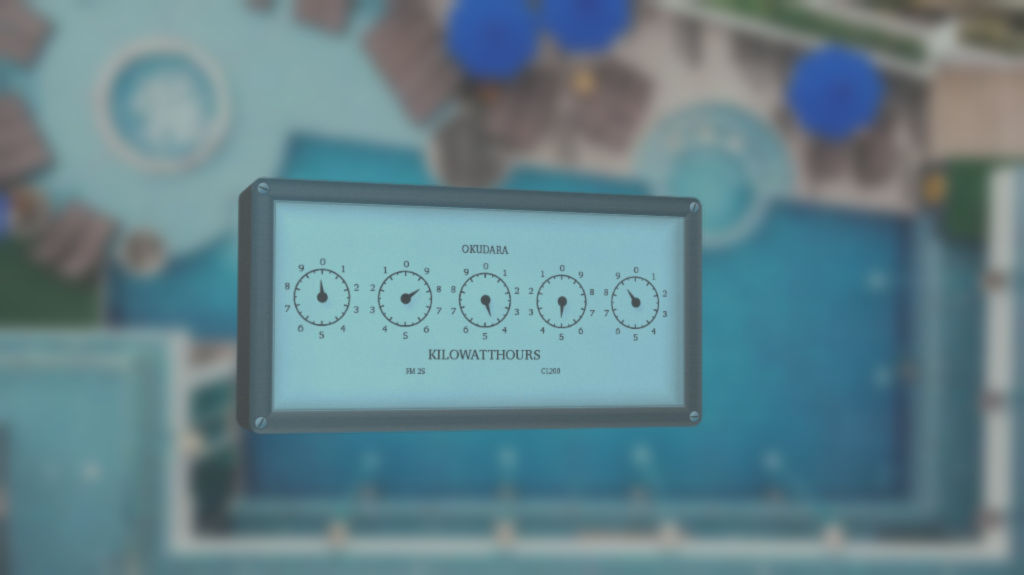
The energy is {"value": 98449, "unit": "kWh"}
